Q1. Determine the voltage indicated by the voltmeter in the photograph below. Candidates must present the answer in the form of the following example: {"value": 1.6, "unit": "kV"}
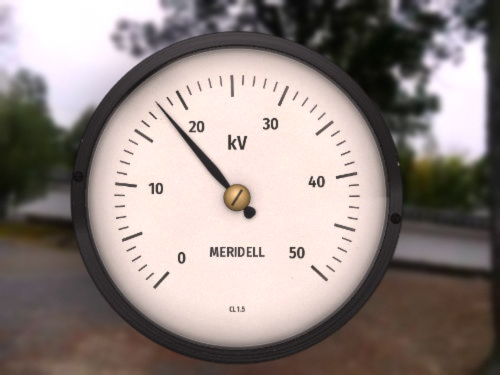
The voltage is {"value": 18, "unit": "kV"}
